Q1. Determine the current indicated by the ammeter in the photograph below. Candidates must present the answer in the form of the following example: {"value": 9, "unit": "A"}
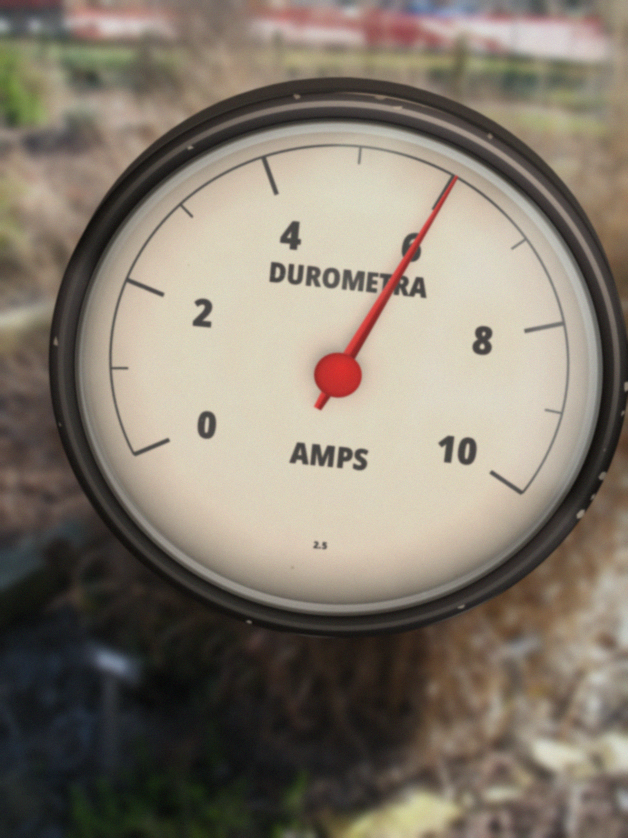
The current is {"value": 6, "unit": "A"}
